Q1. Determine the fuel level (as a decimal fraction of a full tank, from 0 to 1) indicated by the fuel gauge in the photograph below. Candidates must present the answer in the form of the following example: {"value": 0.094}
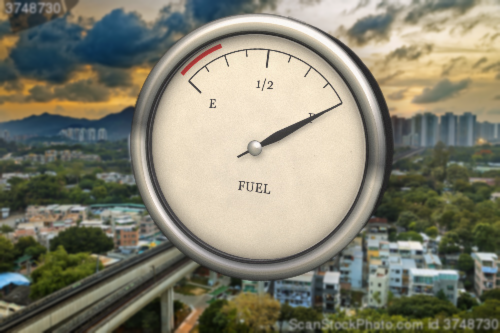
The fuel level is {"value": 1}
